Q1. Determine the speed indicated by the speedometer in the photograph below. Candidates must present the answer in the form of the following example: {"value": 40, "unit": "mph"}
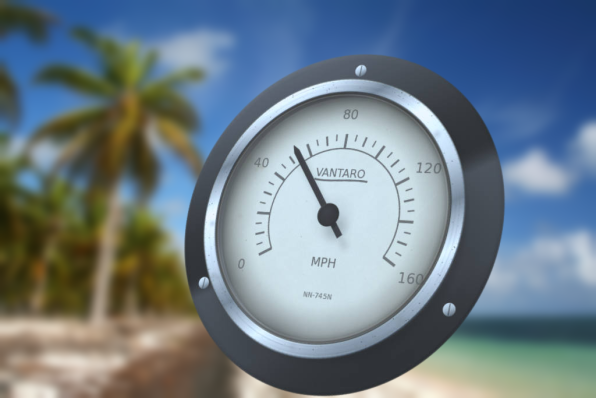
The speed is {"value": 55, "unit": "mph"}
